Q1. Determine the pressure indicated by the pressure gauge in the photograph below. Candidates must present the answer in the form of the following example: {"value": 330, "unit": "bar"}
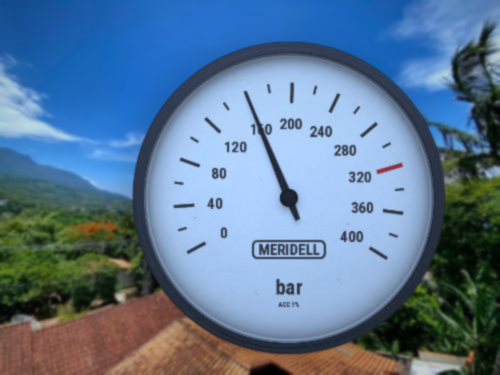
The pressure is {"value": 160, "unit": "bar"}
